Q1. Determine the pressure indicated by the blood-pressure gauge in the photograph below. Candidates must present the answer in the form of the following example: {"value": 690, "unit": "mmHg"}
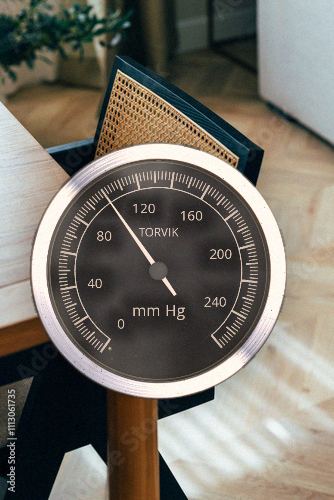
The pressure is {"value": 100, "unit": "mmHg"}
